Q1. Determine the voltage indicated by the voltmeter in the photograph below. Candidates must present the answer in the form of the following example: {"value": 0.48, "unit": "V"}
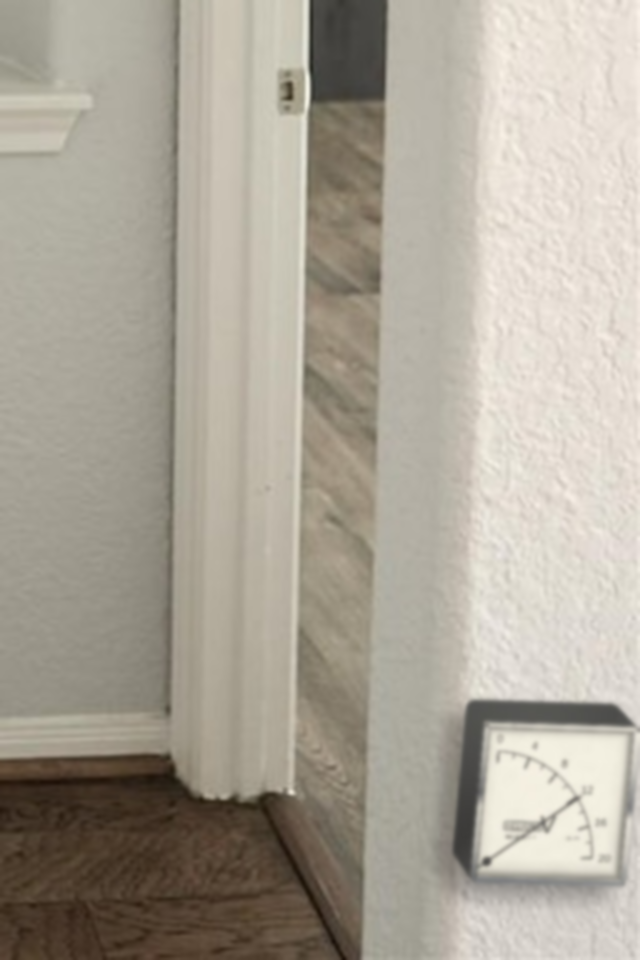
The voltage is {"value": 12, "unit": "V"}
